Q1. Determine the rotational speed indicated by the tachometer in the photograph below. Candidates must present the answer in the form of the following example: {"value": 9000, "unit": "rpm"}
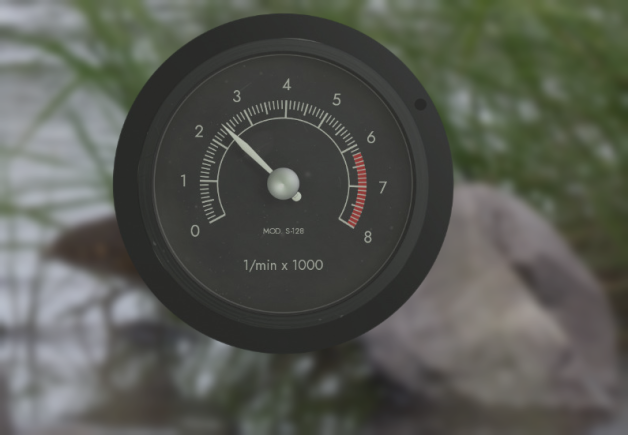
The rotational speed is {"value": 2400, "unit": "rpm"}
